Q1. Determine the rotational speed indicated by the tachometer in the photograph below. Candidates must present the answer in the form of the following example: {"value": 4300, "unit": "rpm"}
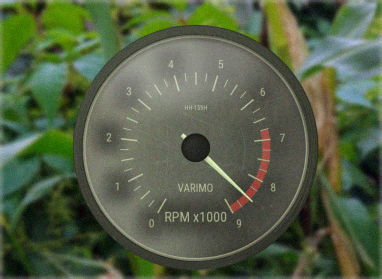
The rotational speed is {"value": 8500, "unit": "rpm"}
